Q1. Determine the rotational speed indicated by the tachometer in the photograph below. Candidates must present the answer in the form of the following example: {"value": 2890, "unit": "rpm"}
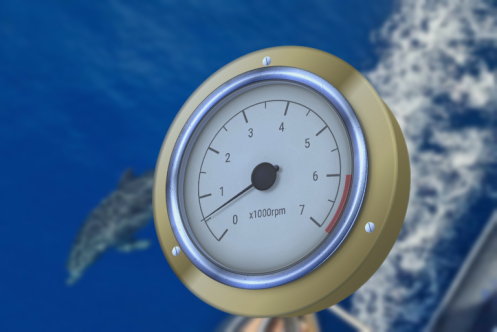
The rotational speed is {"value": 500, "unit": "rpm"}
